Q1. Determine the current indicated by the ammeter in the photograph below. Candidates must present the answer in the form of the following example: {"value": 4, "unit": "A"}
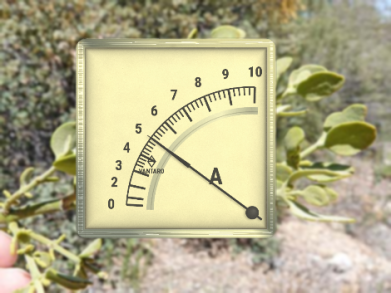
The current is {"value": 5, "unit": "A"}
